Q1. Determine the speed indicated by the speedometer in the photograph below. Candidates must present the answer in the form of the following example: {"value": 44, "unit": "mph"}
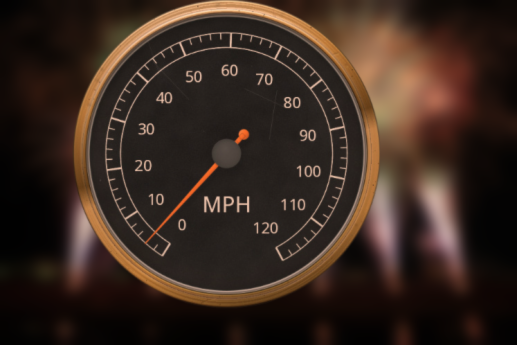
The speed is {"value": 4, "unit": "mph"}
